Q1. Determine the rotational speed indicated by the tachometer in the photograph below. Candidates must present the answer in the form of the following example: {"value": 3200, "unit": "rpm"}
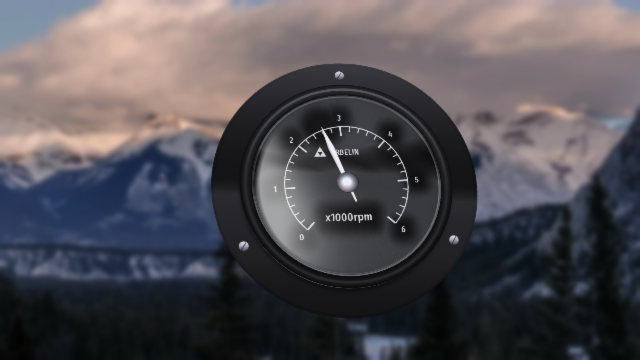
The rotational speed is {"value": 2600, "unit": "rpm"}
